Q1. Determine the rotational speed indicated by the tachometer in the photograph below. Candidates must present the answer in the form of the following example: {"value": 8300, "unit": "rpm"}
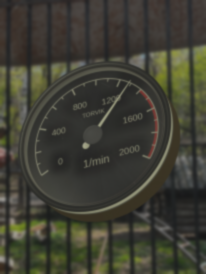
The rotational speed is {"value": 1300, "unit": "rpm"}
